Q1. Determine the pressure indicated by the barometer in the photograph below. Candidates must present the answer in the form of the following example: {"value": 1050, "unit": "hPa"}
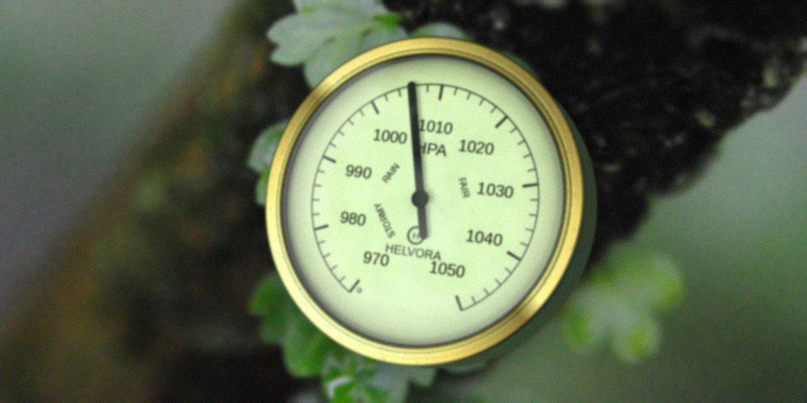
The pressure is {"value": 1006, "unit": "hPa"}
